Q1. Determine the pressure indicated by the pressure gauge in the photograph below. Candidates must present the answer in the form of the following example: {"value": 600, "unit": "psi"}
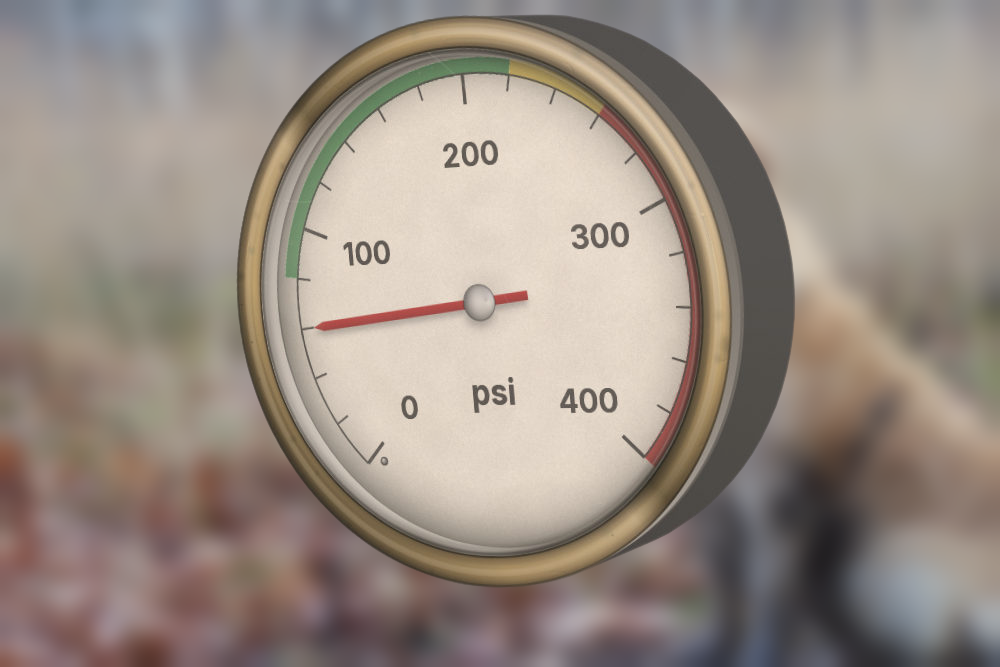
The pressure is {"value": 60, "unit": "psi"}
